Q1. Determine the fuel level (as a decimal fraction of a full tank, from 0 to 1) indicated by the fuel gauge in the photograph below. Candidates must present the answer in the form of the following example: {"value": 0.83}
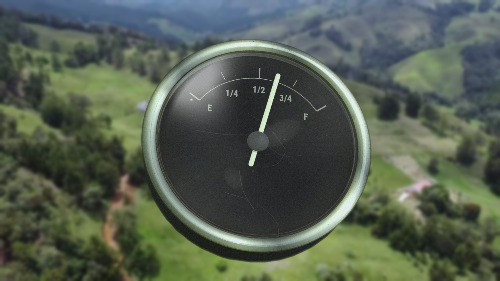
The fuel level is {"value": 0.625}
